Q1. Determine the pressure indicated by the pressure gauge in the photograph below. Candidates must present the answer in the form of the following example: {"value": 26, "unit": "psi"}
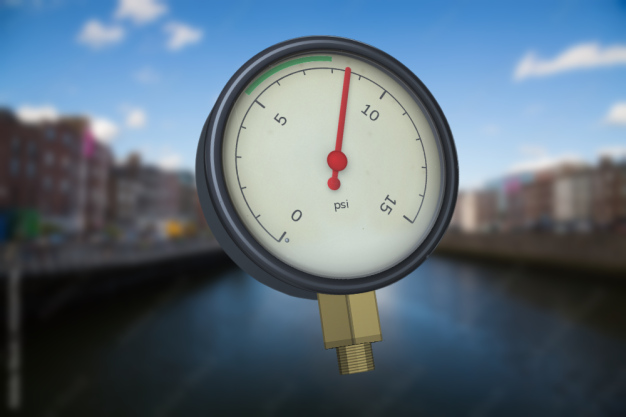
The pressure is {"value": 8.5, "unit": "psi"}
